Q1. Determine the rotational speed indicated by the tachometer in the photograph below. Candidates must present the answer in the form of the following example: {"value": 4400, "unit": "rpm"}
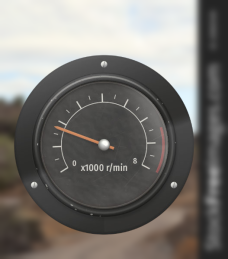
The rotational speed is {"value": 1750, "unit": "rpm"}
